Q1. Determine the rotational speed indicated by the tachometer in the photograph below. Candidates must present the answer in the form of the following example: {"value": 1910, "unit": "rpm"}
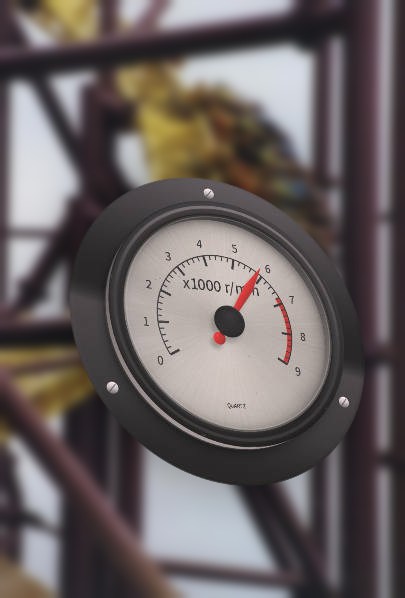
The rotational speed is {"value": 5800, "unit": "rpm"}
